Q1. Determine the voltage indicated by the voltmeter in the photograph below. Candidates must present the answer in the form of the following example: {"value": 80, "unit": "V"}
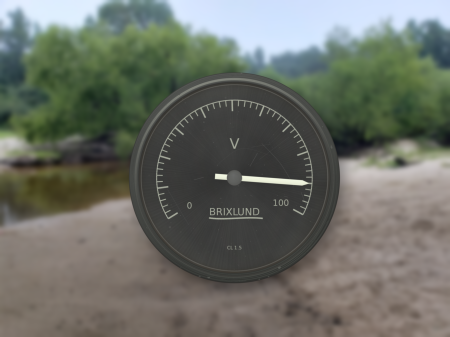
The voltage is {"value": 90, "unit": "V"}
